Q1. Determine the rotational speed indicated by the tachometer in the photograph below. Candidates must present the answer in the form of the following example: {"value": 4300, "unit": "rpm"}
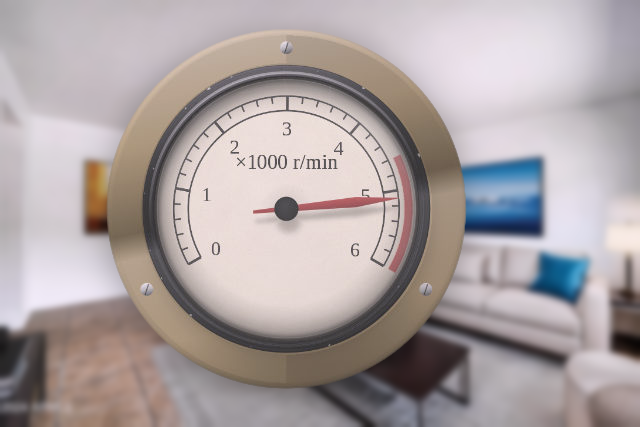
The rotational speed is {"value": 5100, "unit": "rpm"}
